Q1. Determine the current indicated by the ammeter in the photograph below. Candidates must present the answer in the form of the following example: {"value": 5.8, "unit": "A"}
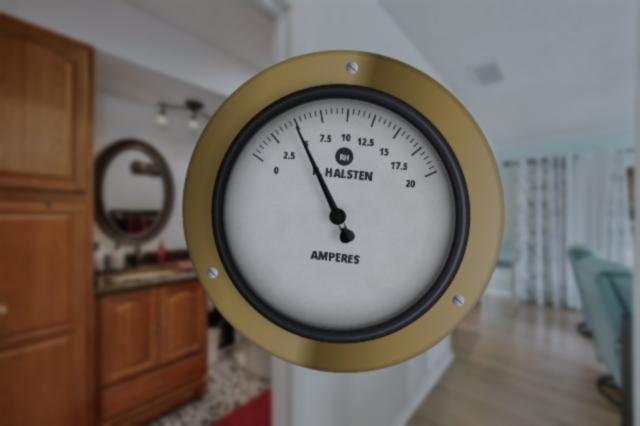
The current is {"value": 5, "unit": "A"}
